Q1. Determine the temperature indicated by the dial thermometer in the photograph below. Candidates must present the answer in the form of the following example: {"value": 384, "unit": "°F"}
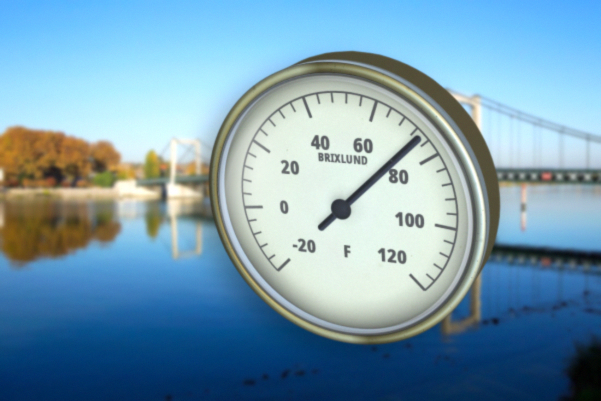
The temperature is {"value": 74, "unit": "°F"}
